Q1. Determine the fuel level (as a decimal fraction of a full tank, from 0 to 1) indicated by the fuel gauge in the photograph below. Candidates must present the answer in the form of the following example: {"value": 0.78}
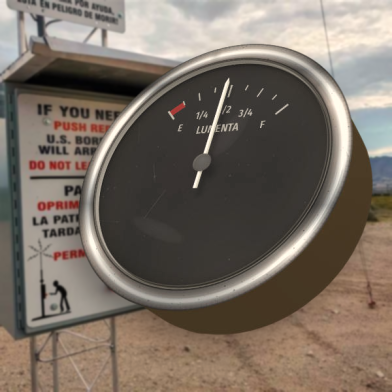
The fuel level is {"value": 0.5}
